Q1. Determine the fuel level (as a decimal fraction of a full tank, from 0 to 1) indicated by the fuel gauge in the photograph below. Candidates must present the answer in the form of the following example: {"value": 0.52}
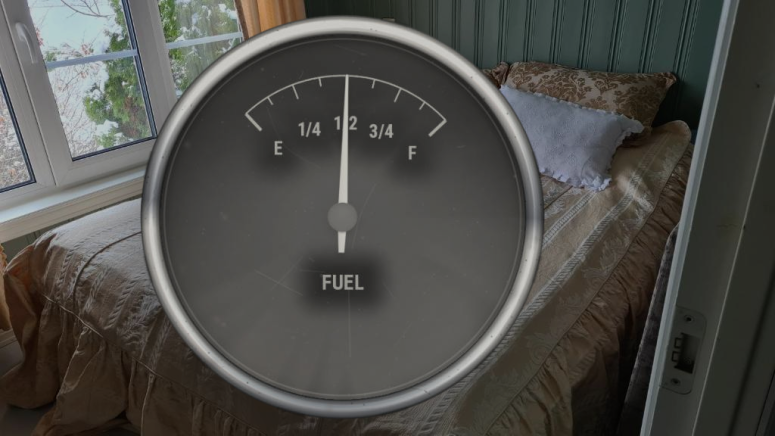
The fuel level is {"value": 0.5}
